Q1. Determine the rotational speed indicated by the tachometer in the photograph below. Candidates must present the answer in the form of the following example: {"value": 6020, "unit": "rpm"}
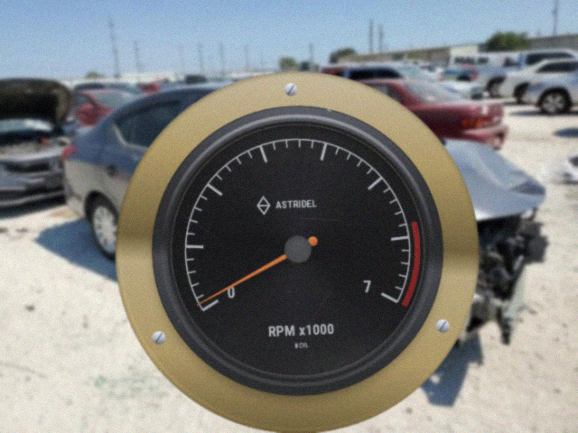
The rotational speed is {"value": 100, "unit": "rpm"}
